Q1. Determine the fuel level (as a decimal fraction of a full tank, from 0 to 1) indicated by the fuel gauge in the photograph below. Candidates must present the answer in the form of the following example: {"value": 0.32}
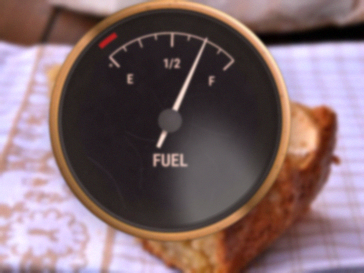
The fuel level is {"value": 0.75}
